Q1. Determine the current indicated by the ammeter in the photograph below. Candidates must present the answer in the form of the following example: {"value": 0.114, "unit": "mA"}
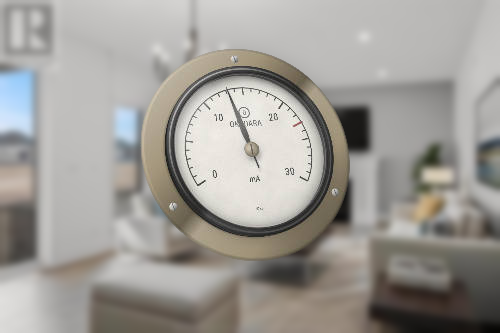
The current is {"value": 13, "unit": "mA"}
